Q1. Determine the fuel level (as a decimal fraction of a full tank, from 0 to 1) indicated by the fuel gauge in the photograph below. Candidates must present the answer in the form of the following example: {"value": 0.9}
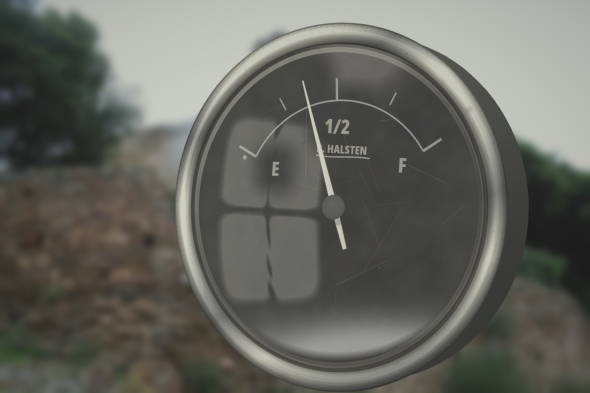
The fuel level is {"value": 0.375}
